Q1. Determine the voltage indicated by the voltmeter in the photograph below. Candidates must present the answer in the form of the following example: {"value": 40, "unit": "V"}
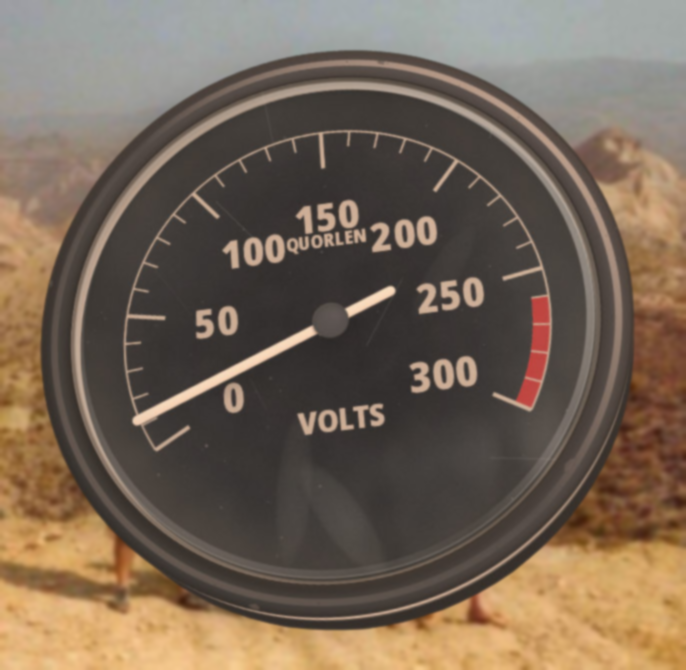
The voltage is {"value": 10, "unit": "V"}
